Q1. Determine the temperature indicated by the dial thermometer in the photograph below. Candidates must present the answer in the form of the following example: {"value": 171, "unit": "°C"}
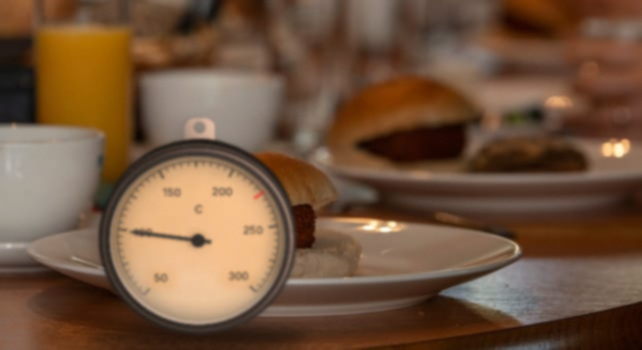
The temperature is {"value": 100, "unit": "°C"}
